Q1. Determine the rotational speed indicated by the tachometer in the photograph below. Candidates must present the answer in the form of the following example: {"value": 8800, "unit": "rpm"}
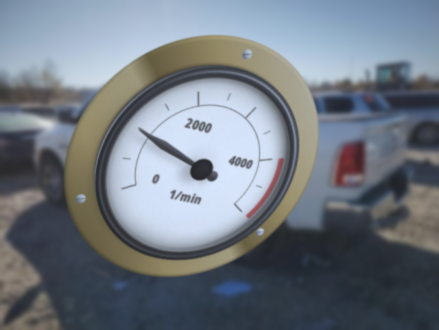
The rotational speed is {"value": 1000, "unit": "rpm"}
